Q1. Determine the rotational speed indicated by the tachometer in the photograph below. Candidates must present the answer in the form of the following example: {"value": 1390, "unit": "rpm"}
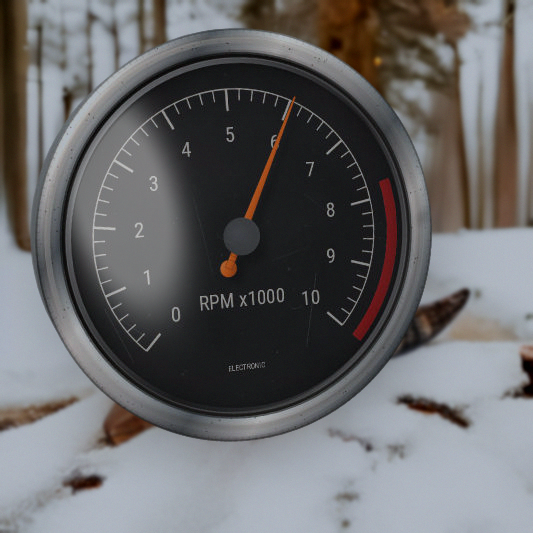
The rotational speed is {"value": 6000, "unit": "rpm"}
